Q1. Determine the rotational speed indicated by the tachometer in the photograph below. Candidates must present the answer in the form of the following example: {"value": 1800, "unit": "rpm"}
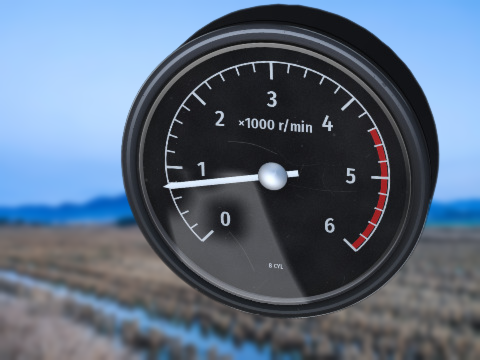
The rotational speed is {"value": 800, "unit": "rpm"}
